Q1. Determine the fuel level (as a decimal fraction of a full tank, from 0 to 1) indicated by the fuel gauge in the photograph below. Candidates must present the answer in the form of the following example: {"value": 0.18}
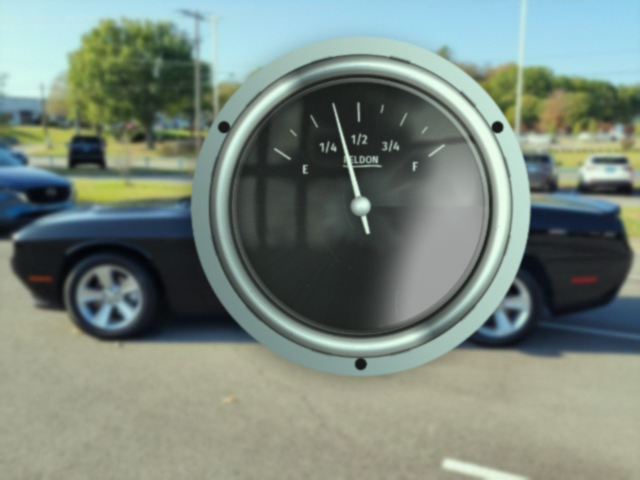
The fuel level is {"value": 0.375}
